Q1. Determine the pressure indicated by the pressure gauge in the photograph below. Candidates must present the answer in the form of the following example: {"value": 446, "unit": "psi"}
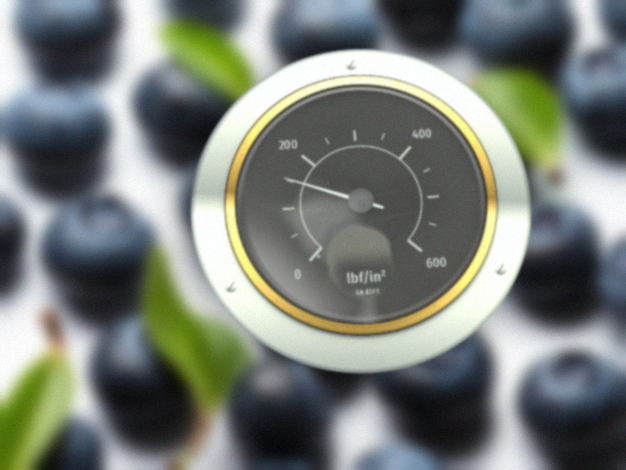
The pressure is {"value": 150, "unit": "psi"}
